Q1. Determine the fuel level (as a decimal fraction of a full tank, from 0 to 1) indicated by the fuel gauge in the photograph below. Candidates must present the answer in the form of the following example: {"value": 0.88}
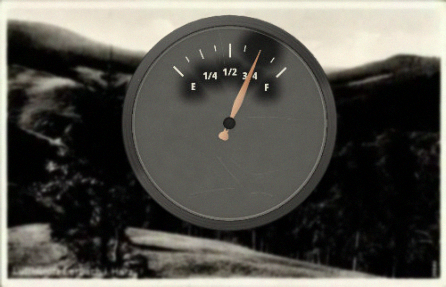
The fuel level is {"value": 0.75}
